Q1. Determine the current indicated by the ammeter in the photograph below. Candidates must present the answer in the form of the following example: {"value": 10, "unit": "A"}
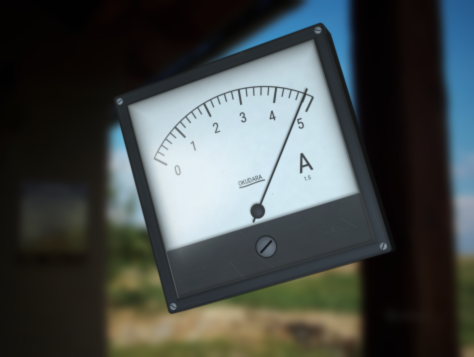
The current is {"value": 4.8, "unit": "A"}
